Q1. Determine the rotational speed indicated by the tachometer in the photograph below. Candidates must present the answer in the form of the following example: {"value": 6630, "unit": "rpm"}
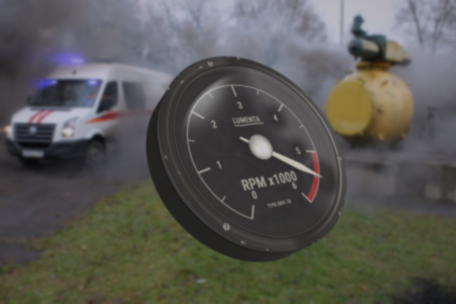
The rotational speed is {"value": 5500, "unit": "rpm"}
